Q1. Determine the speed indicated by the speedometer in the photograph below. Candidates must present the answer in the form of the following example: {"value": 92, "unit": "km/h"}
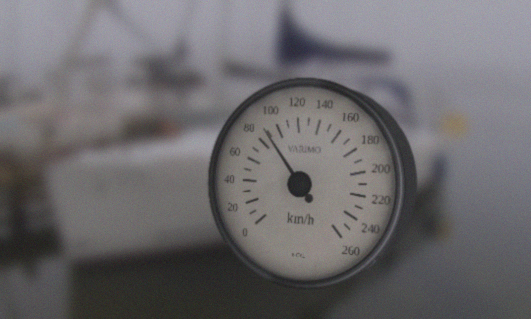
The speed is {"value": 90, "unit": "km/h"}
